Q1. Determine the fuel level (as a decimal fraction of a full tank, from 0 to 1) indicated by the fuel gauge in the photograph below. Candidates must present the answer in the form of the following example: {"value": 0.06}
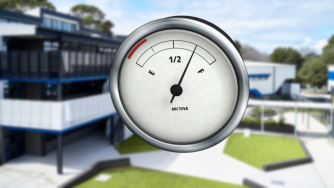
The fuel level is {"value": 0.75}
